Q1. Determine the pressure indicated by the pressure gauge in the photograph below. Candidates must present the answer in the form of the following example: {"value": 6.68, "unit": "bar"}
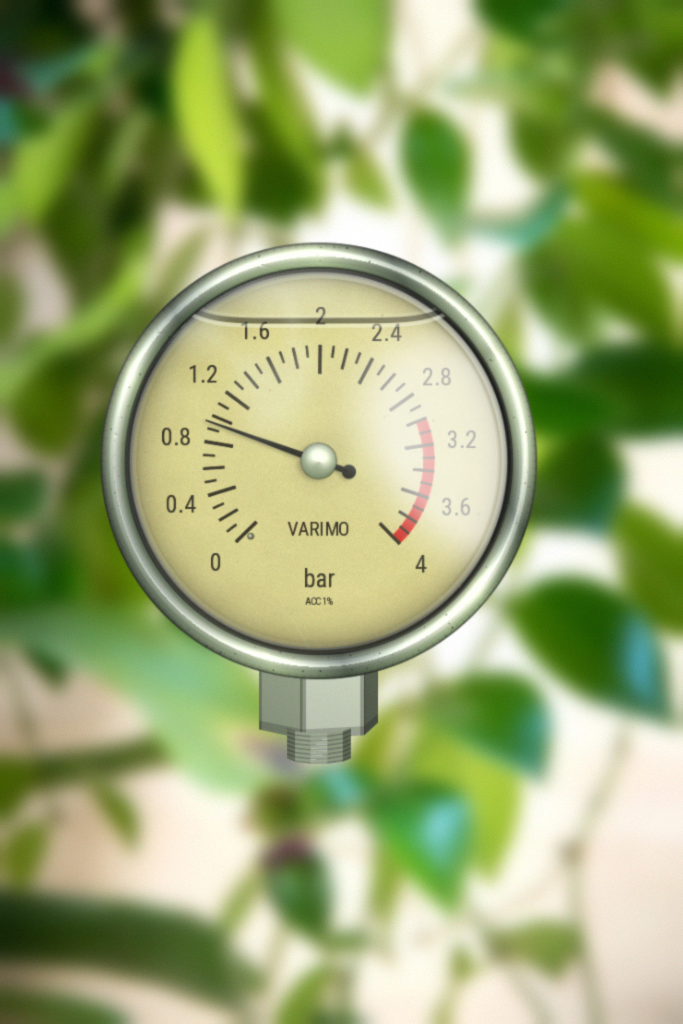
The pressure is {"value": 0.95, "unit": "bar"}
